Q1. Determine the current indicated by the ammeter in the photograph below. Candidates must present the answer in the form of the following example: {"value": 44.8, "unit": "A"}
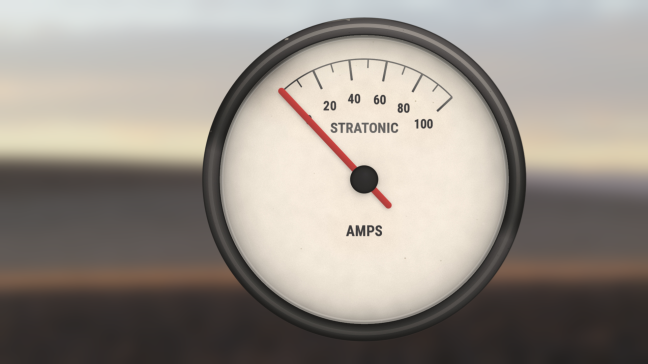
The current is {"value": 0, "unit": "A"}
